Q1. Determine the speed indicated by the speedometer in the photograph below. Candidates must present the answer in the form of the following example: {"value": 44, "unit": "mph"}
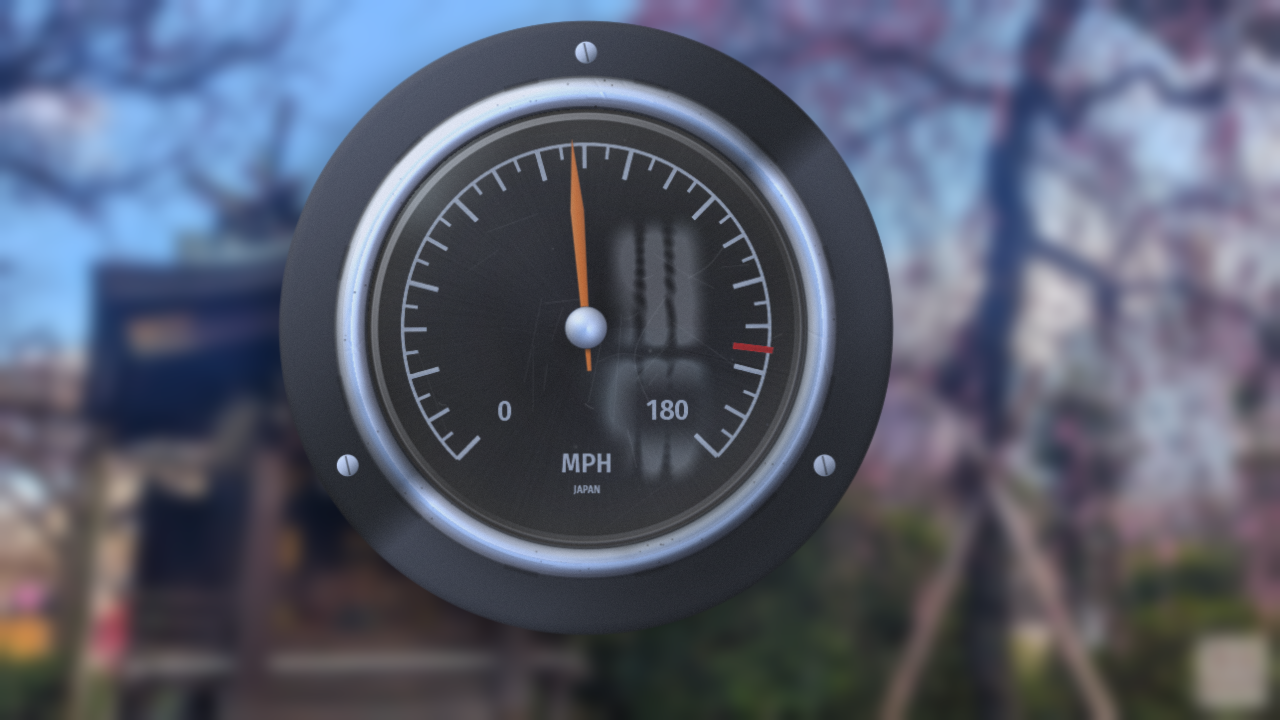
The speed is {"value": 87.5, "unit": "mph"}
